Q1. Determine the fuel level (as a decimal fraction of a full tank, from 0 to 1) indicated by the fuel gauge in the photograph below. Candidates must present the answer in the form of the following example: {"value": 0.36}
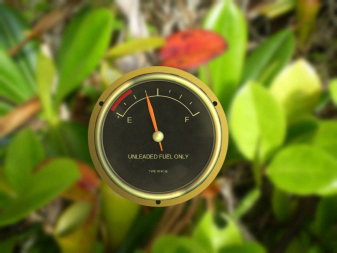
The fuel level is {"value": 0.375}
